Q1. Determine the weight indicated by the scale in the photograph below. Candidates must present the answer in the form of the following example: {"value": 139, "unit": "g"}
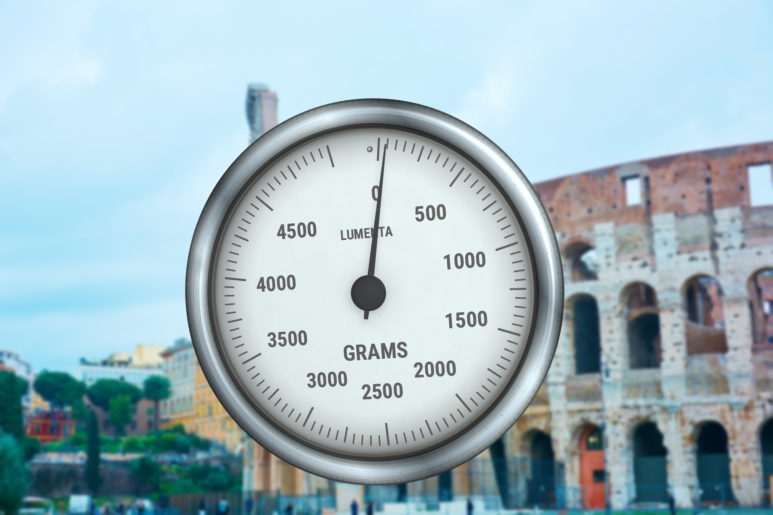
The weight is {"value": 50, "unit": "g"}
